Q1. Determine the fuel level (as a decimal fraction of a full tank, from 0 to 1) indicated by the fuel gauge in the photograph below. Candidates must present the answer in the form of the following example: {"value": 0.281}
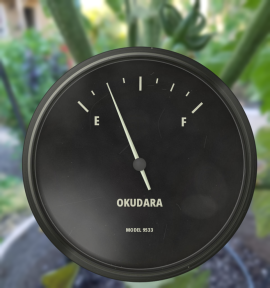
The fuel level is {"value": 0.25}
